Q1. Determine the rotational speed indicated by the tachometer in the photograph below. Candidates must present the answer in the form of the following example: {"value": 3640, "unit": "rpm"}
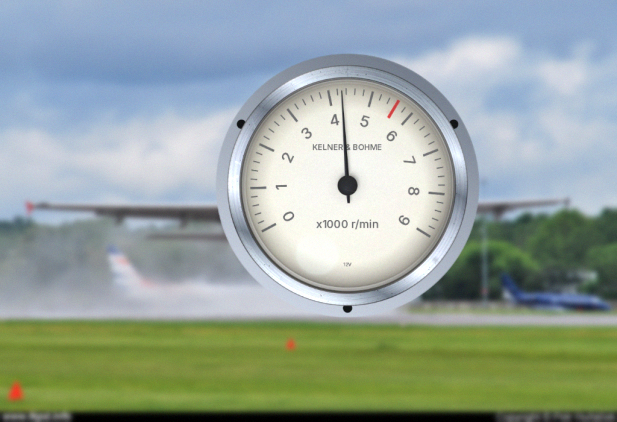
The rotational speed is {"value": 4300, "unit": "rpm"}
